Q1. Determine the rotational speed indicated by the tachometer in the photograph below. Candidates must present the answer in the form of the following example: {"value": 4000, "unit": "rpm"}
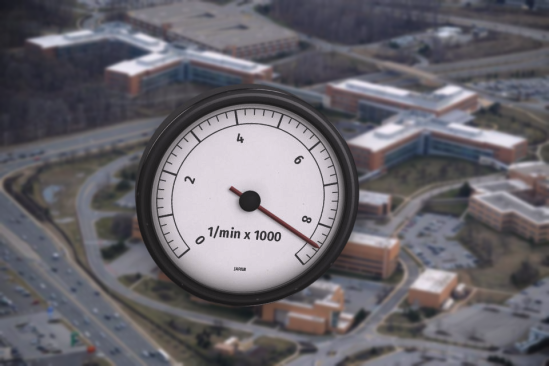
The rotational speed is {"value": 8500, "unit": "rpm"}
